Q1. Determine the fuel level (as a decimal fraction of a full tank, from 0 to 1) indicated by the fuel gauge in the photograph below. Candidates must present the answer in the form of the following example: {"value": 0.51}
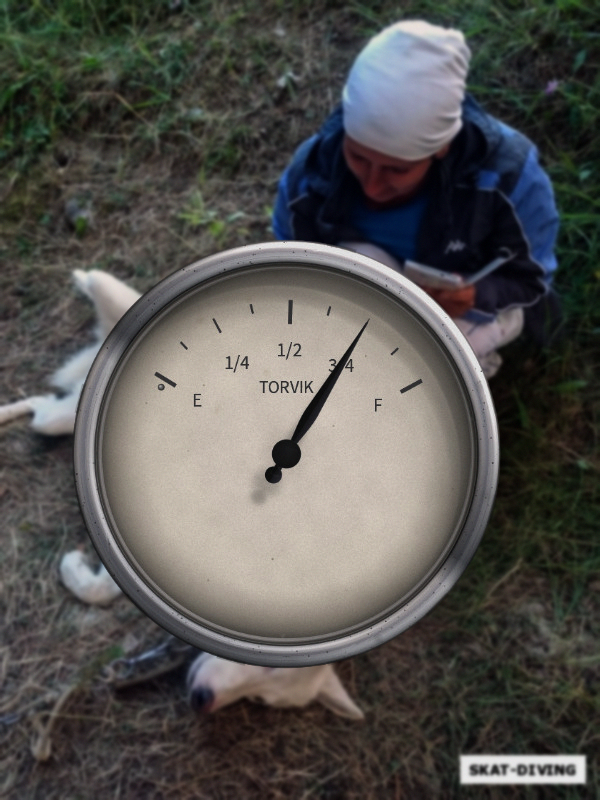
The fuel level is {"value": 0.75}
